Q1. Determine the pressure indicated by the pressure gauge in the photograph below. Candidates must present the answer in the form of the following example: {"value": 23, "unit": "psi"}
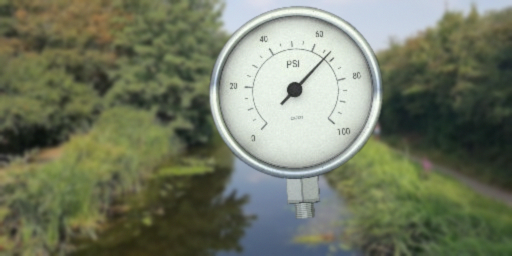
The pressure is {"value": 67.5, "unit": "psi"}
